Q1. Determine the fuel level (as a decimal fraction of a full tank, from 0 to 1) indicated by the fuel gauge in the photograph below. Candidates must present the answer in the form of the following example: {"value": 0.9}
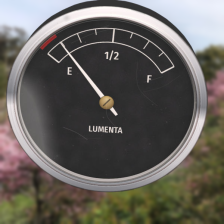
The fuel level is {"value": 0.125}
